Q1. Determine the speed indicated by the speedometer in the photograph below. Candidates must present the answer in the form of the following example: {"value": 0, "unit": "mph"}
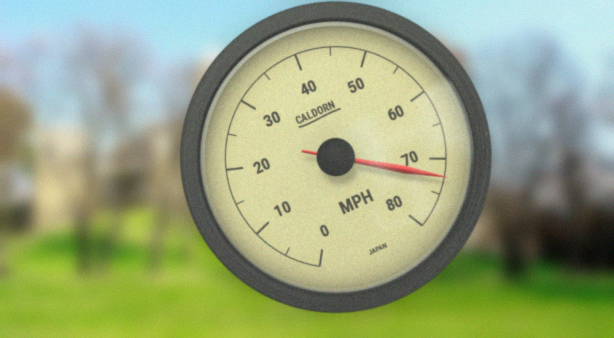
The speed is {"value": 72.5, "unit": "mph"}
